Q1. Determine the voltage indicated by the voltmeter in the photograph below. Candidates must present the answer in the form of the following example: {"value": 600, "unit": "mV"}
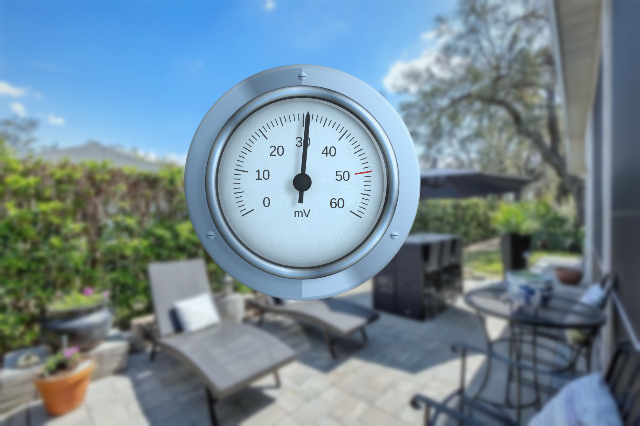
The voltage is {"value": 31, "unit": "mV"}
